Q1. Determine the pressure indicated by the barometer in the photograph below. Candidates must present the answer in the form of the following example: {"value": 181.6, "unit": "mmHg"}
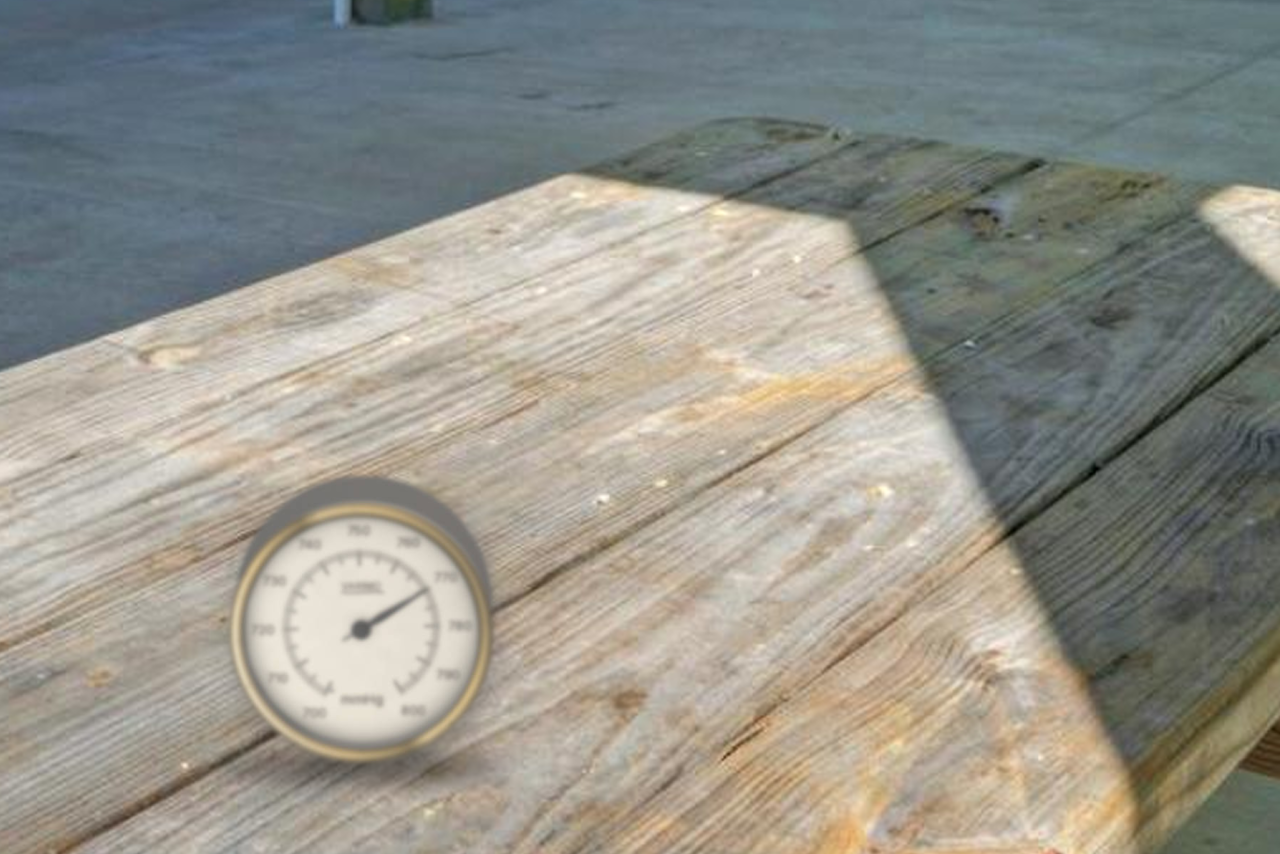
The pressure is {"value": 770, "unit": "mmHg"}
